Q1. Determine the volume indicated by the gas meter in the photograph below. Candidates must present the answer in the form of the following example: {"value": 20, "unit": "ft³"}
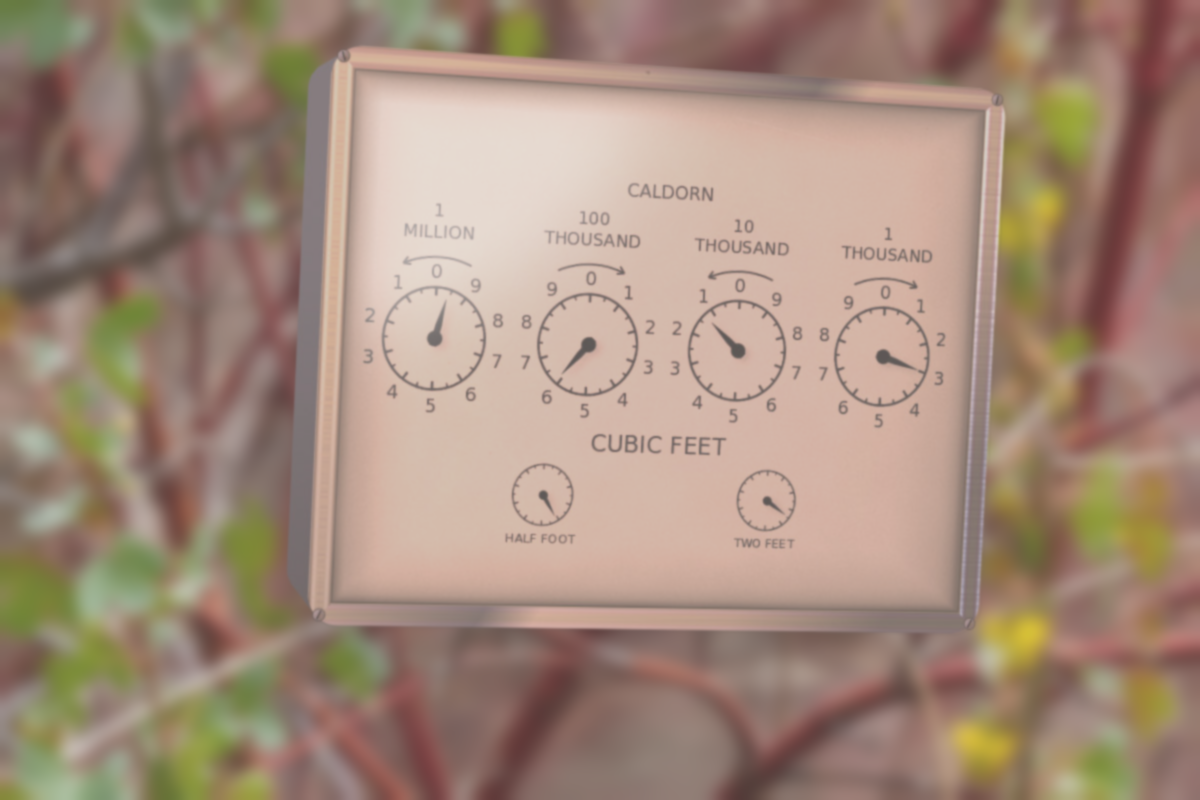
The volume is {"value": 961300, "unit": "ft³"}
